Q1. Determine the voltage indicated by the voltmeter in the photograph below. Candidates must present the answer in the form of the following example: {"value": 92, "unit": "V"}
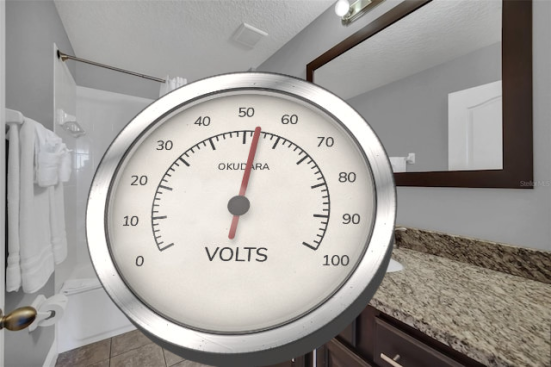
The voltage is {"value": 54, "unit": "V"}
